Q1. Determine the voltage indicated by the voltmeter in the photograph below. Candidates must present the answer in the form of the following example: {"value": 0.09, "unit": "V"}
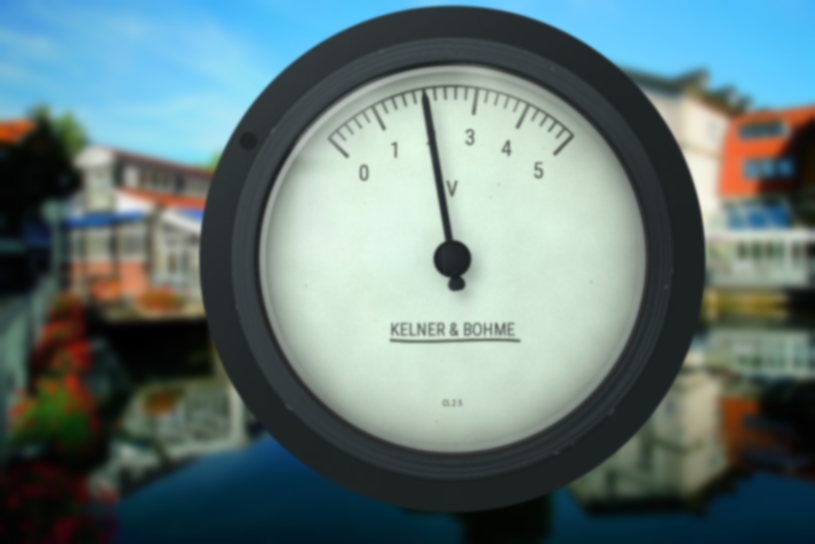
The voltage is {"value": 2, "unit": "V"}
